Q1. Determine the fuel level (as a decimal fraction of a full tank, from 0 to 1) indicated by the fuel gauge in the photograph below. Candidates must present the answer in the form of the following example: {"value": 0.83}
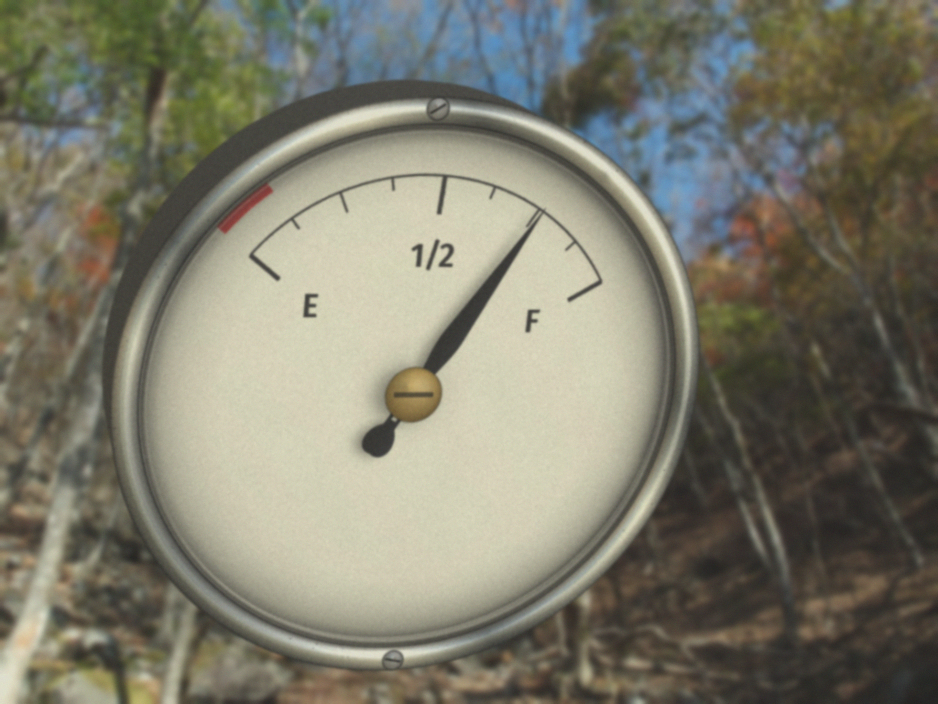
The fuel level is {"value": 0.75}
